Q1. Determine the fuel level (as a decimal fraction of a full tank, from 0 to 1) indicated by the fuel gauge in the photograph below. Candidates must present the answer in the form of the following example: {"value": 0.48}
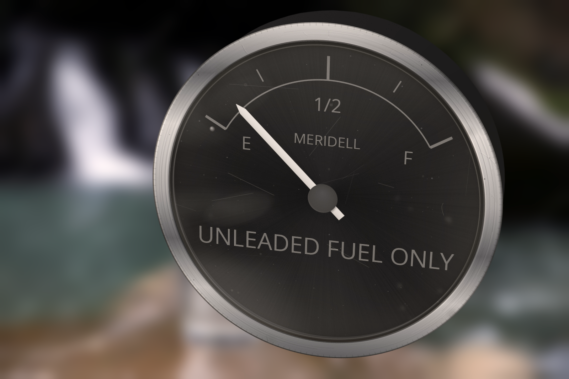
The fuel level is {"value": 0.125}
